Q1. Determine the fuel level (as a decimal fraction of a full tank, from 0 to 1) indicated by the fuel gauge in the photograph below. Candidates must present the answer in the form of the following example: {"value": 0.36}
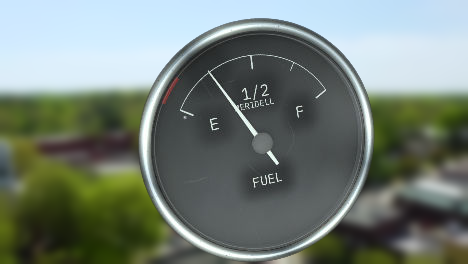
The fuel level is {"value": 0.25}
